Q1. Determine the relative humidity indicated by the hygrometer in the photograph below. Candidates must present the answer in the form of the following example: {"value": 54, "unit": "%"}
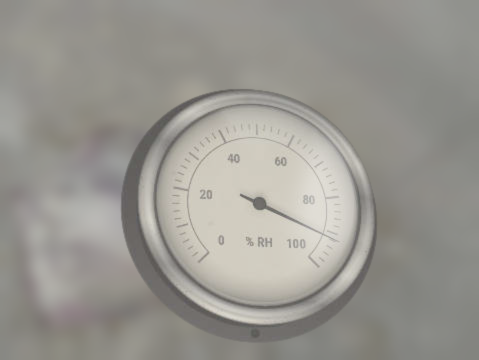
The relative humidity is {"value": 92, "unit": "%"}
